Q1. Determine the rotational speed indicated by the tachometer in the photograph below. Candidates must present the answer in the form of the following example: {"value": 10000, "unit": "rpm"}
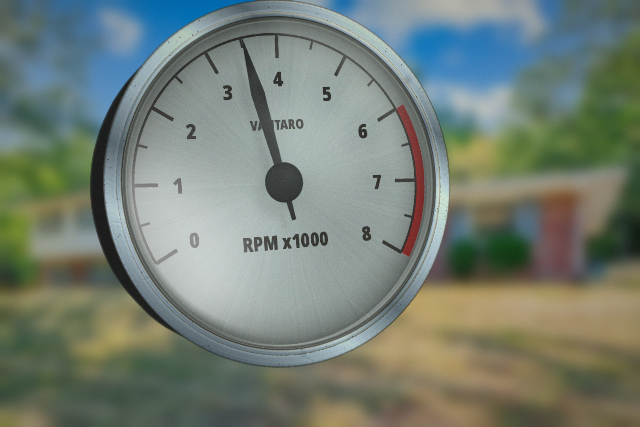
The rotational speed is {"value": 3500, "unit": "rpm"}
